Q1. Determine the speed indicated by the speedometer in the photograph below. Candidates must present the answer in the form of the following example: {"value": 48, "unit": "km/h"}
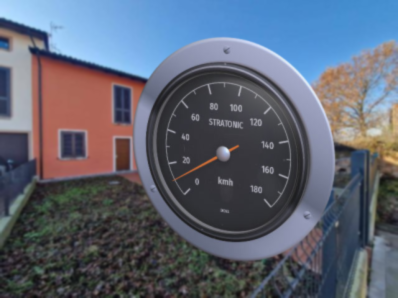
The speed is {"value": 10, "unit": "km/h"}
